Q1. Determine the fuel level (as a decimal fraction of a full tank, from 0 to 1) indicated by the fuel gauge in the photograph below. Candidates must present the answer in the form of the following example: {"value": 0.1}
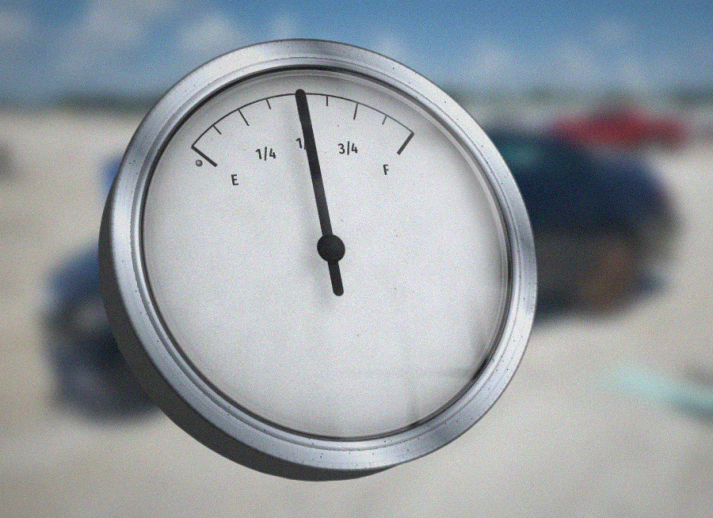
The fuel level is {"value": 0.5}
